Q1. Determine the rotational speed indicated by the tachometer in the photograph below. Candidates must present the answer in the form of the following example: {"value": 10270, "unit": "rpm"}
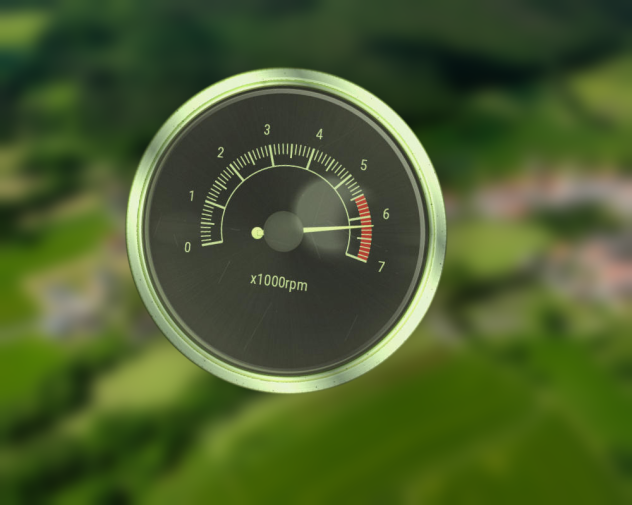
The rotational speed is {"value": 6200, "unit": "rpm"}
